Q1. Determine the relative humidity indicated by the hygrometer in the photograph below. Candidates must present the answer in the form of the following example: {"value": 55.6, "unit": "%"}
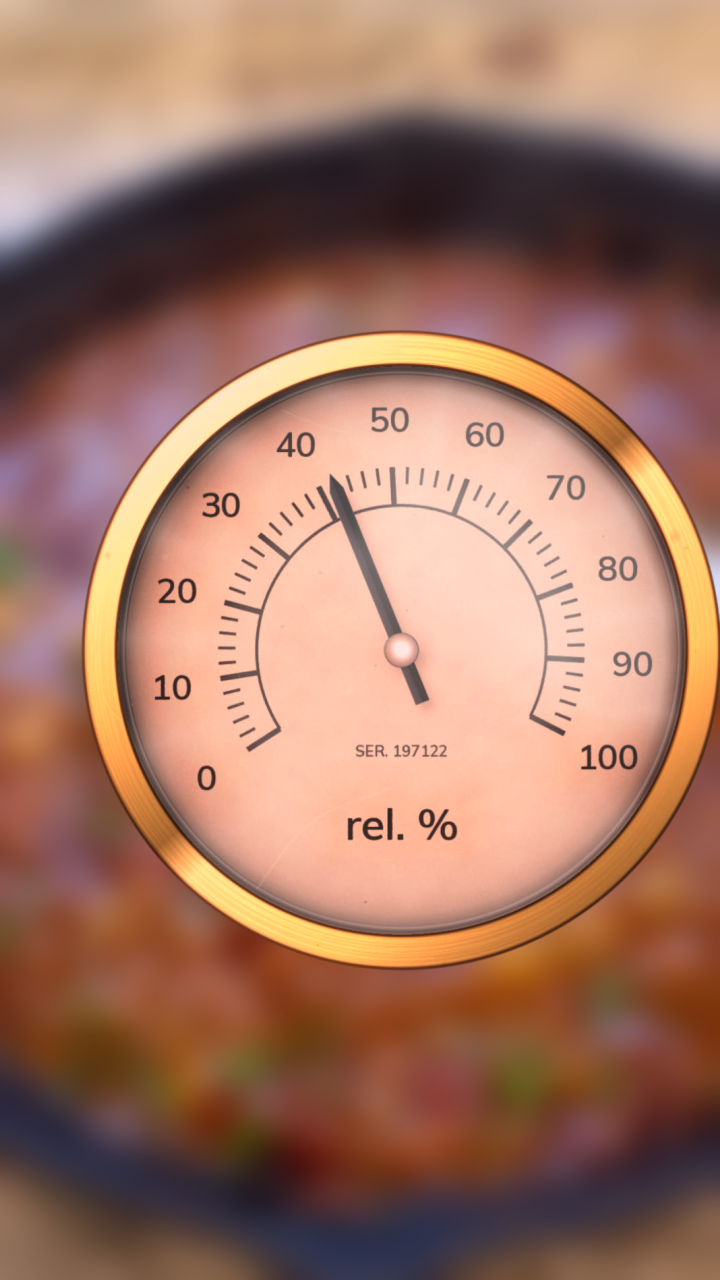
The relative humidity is {"value": 42, "unit": "%"}
